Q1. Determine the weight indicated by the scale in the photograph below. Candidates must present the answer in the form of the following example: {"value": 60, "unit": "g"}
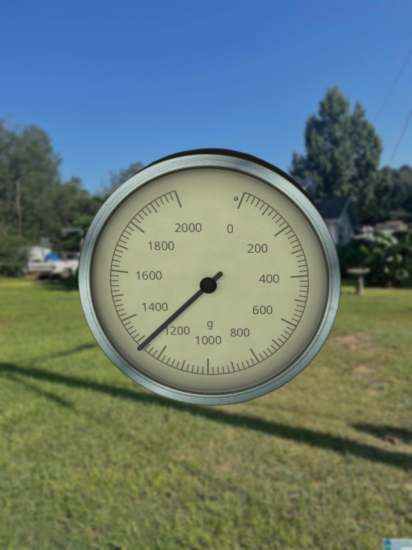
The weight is {"value": 1280, "unit": "g"}
